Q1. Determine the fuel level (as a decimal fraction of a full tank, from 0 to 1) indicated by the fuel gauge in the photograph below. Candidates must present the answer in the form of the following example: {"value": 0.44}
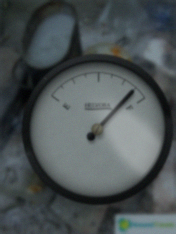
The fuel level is {"value": 0.875}
